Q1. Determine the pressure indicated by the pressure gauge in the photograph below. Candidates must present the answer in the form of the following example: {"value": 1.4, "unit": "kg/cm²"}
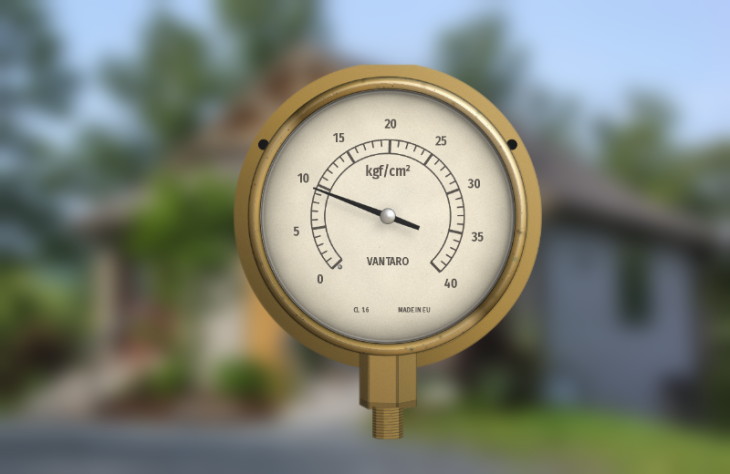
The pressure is {"value": 9.5, "unit": "kg/cm²"}
